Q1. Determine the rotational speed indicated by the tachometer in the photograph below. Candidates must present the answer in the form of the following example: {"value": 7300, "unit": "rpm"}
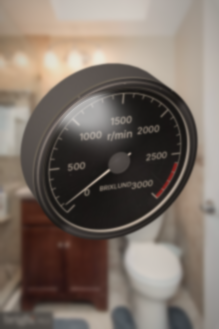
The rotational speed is {"value": 100, "unit": "rpm"}
